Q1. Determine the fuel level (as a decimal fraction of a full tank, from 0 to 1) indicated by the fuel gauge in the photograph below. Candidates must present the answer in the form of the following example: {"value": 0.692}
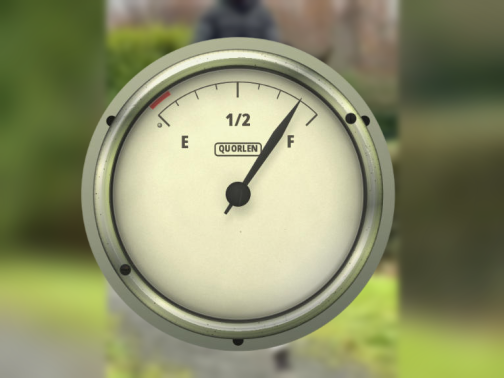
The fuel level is {"value": 0.875}
